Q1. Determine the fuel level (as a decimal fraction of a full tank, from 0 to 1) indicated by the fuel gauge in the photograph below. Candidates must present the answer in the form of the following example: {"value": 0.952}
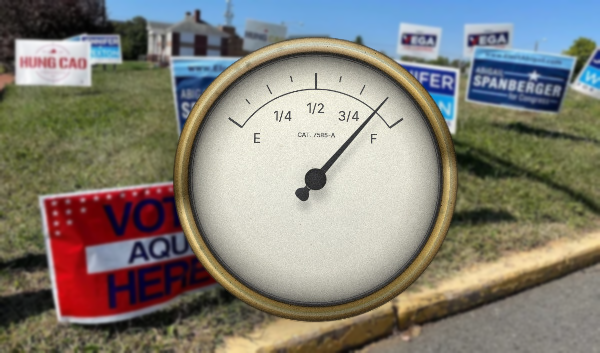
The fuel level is {"value": 0.875}
